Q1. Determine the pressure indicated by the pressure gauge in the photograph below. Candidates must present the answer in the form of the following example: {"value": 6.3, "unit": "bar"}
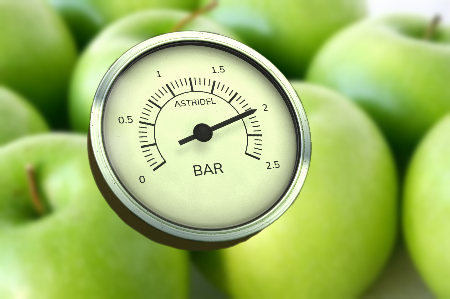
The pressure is {"value": 2, "unit": "bar"}
